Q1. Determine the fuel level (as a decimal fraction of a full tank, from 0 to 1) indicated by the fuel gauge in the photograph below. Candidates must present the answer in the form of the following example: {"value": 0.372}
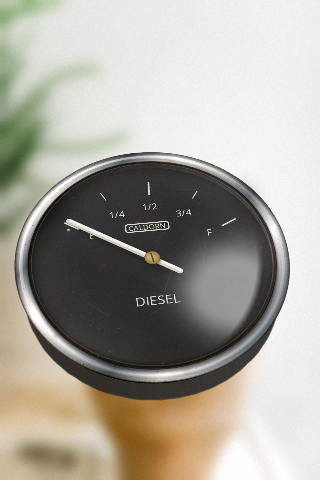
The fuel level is {"value": 0}
